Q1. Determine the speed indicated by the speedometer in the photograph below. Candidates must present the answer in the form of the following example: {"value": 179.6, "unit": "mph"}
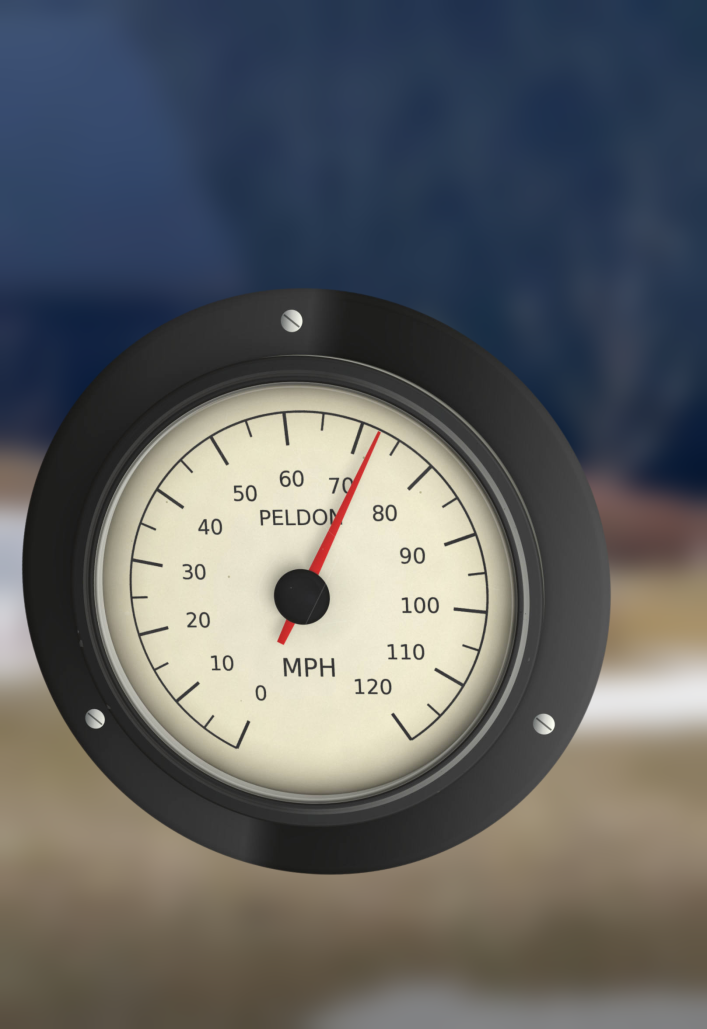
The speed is {"value": 72.5, "unit": "mph"}
